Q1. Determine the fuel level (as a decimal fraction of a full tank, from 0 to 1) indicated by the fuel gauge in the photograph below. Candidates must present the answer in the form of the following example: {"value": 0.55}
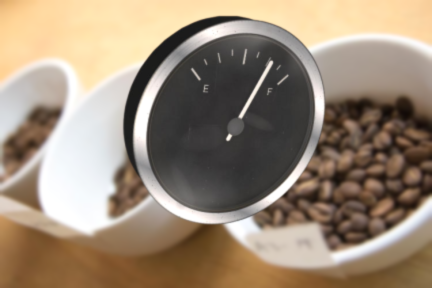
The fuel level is {"value": 0.75}
